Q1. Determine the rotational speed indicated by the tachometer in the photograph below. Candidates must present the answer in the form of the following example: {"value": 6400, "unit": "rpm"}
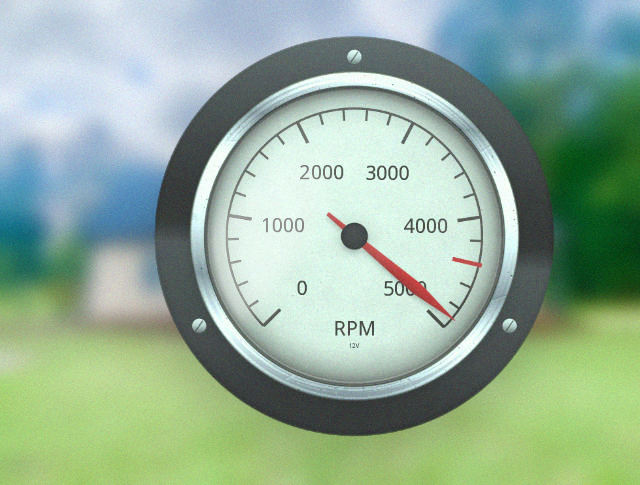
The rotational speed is {"value": 4900, "unit": "rpm"}
